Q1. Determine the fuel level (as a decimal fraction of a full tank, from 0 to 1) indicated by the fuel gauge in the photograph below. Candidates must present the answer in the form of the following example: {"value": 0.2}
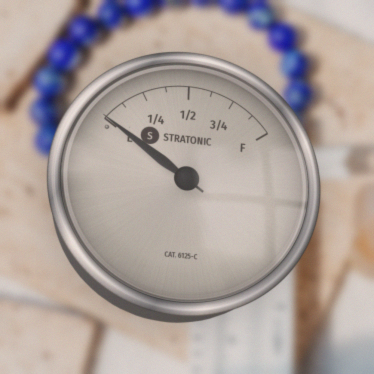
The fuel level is {"value": 0}
